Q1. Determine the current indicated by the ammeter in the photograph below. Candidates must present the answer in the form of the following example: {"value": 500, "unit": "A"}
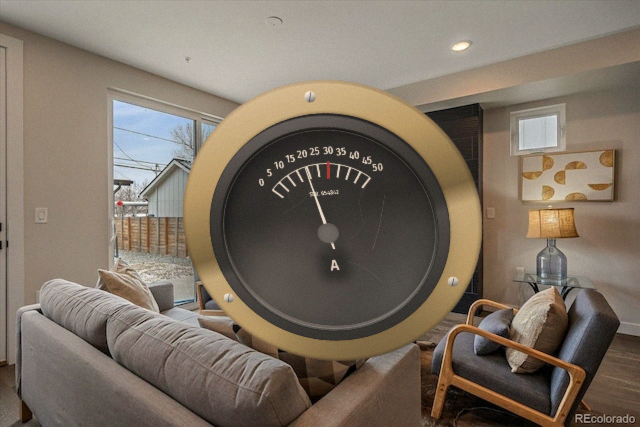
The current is {"value": 20, "unit": "A"}
